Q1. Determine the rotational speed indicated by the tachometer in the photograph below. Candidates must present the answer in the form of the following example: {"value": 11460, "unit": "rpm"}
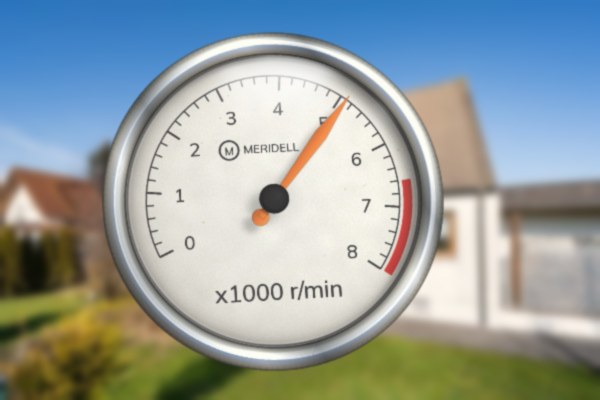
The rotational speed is {"value": 5100, "unit": "rpm"}
